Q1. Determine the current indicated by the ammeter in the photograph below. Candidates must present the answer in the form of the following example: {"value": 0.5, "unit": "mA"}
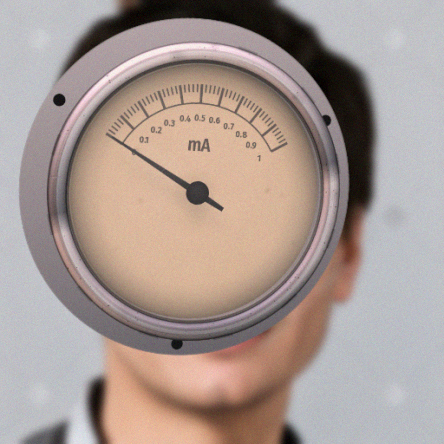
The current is {"value": 0, "unit": "mA"}
